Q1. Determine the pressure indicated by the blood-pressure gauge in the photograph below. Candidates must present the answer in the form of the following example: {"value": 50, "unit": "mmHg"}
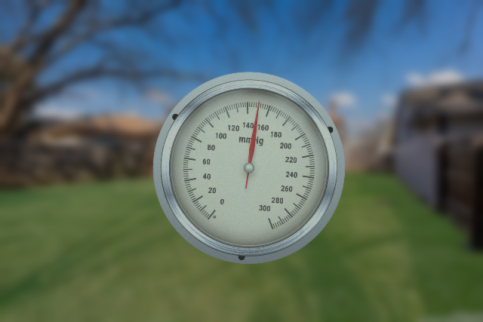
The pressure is {"value": 150, "unit": "mmHg"}
